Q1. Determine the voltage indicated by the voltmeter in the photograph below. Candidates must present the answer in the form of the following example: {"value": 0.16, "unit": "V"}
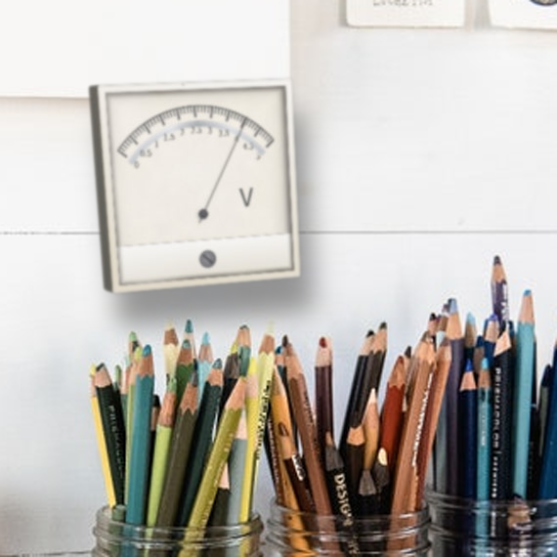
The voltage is {"value": 4, "unit": "V"}
